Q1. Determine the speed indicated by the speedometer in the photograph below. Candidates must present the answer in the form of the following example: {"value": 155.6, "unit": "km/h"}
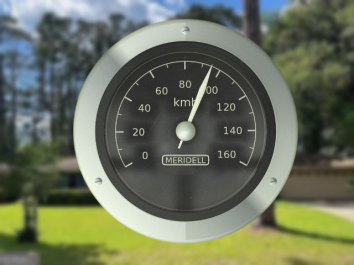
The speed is {"value": 95, "unit": "km/h"}
